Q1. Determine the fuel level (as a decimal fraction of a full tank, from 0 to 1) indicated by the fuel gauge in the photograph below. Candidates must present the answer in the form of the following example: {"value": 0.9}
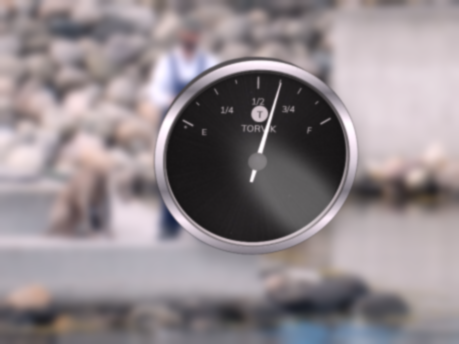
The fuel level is {"value": 0.625}
